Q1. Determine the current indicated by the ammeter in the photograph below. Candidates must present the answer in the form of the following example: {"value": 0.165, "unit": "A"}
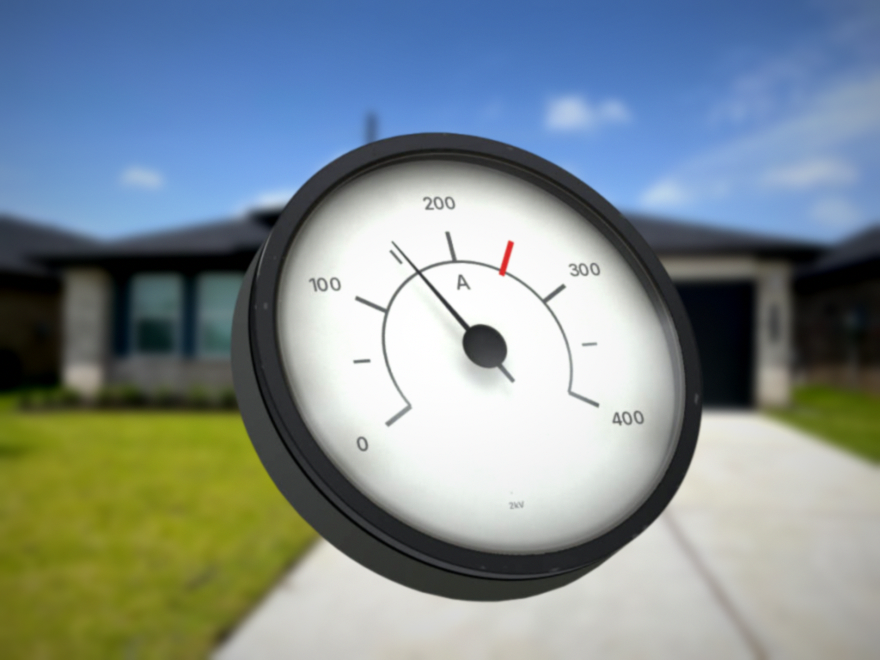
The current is {"value": 150, "unit": "A"}
